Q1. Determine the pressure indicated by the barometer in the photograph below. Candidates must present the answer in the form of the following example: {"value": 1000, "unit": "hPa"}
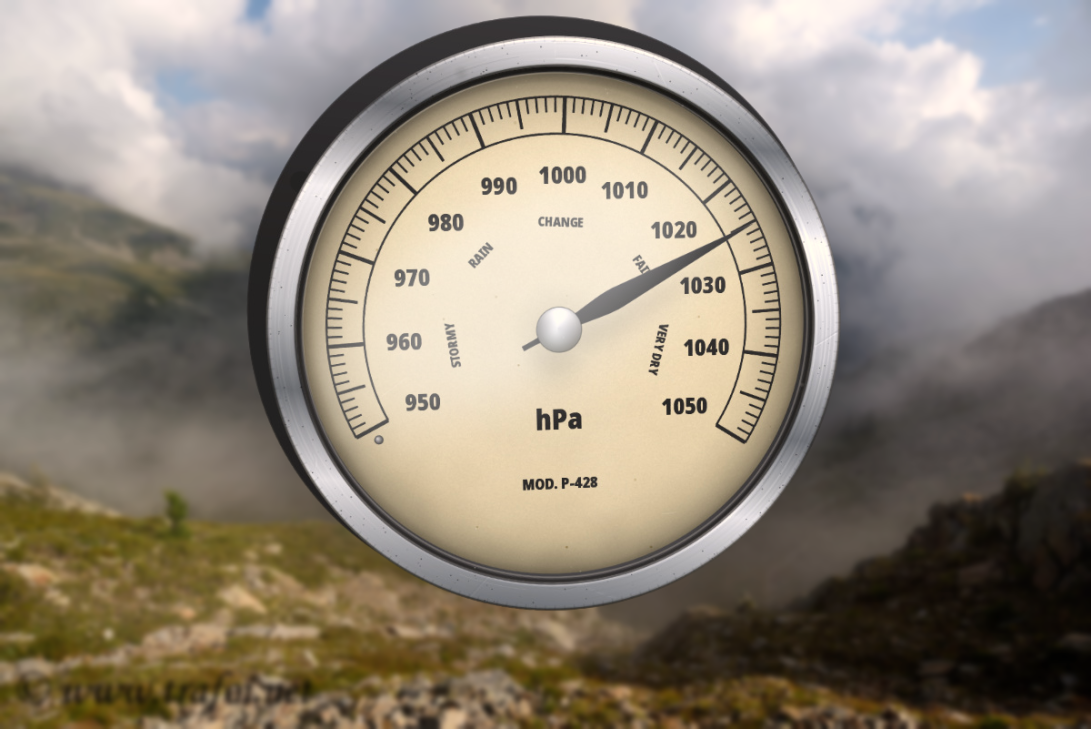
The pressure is {"value": 1025, "unit": "hPa"}
